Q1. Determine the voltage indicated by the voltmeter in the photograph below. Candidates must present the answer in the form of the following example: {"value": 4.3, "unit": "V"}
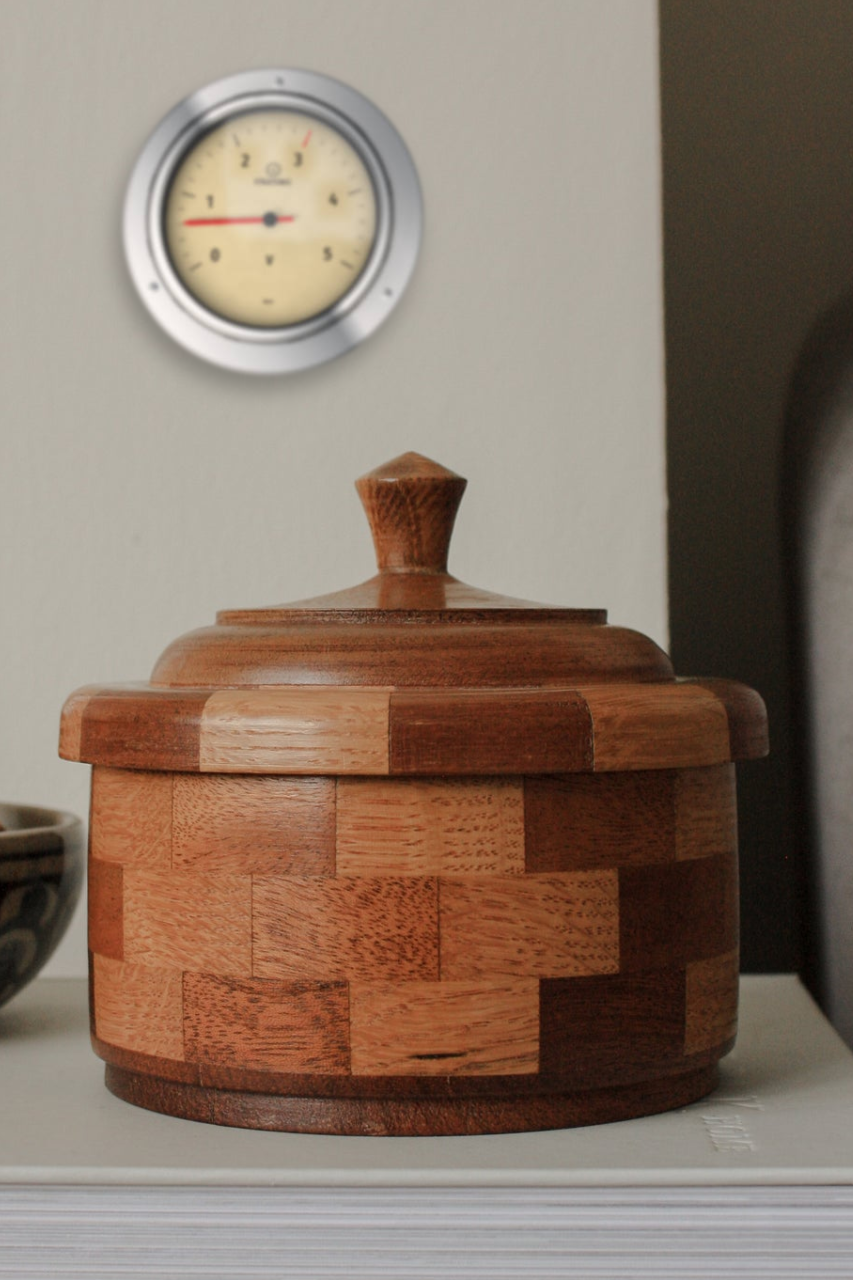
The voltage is {"value": 0.6, "unit": "V"}
